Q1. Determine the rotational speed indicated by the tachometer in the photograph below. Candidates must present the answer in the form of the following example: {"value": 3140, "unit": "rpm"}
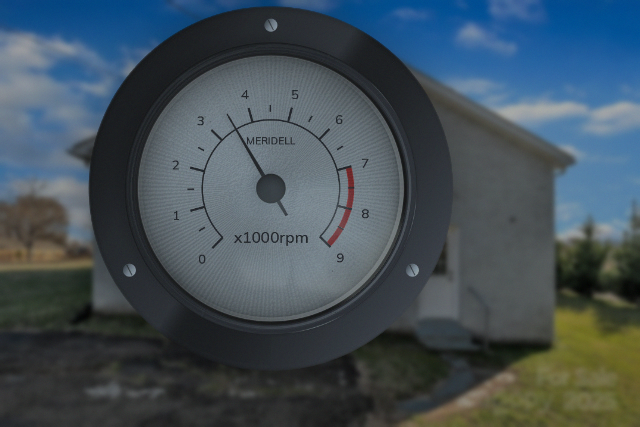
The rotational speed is {"value": 3500, "unit": "rpm"}
